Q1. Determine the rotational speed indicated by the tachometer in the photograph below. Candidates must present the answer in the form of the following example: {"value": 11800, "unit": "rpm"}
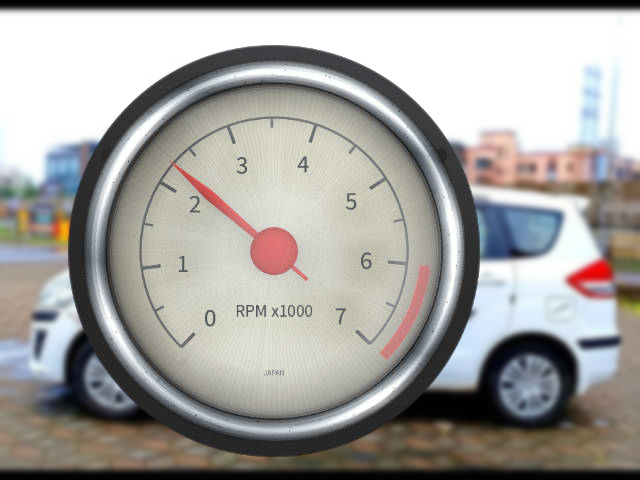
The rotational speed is {"value": 2250, "unit": "rpm"}
